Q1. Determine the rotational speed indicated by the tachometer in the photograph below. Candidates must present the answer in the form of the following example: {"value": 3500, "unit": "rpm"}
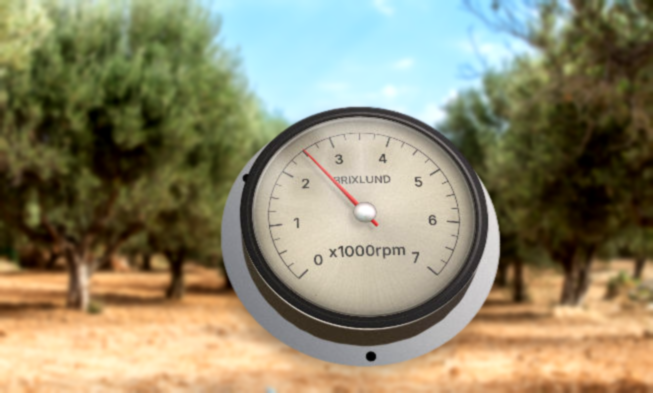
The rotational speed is {"value": 2500, "unit": "rpm"}
